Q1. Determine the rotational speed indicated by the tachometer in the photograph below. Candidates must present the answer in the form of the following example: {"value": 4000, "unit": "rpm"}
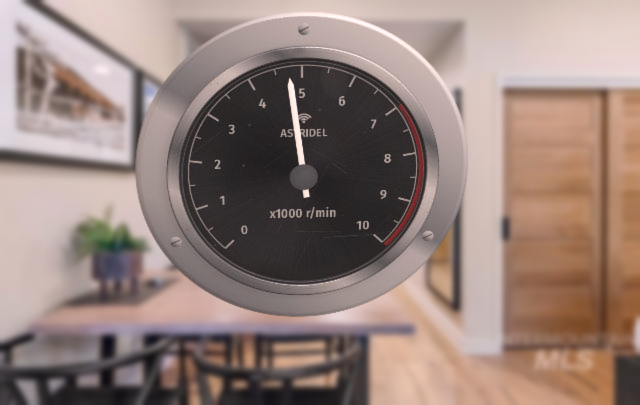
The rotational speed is {"value": 4750, "unit": "rpm"}
